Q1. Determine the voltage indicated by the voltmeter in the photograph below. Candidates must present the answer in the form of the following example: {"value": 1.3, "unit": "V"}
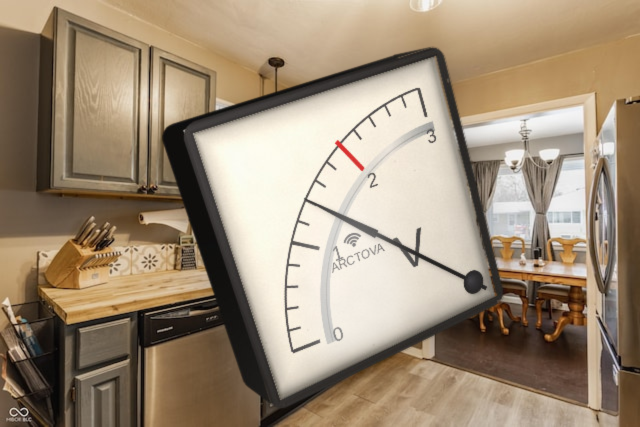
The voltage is {"value": 1.4, "unit": "V"}
